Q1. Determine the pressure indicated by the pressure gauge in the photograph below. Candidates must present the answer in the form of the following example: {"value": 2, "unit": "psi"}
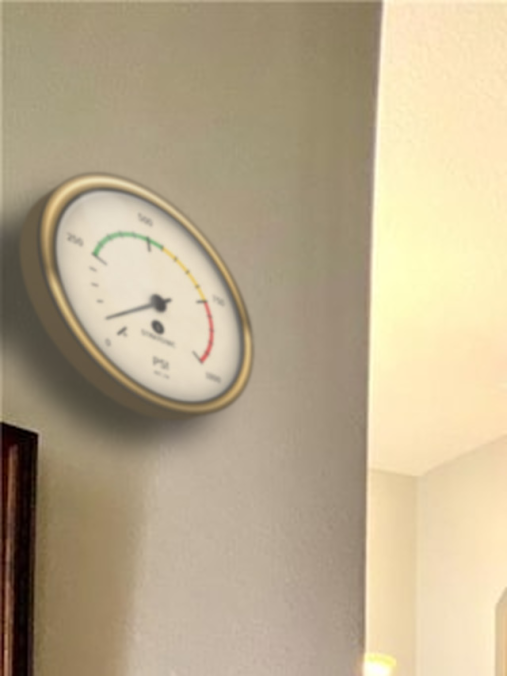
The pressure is {"value": 50, "unit": "psi"}
